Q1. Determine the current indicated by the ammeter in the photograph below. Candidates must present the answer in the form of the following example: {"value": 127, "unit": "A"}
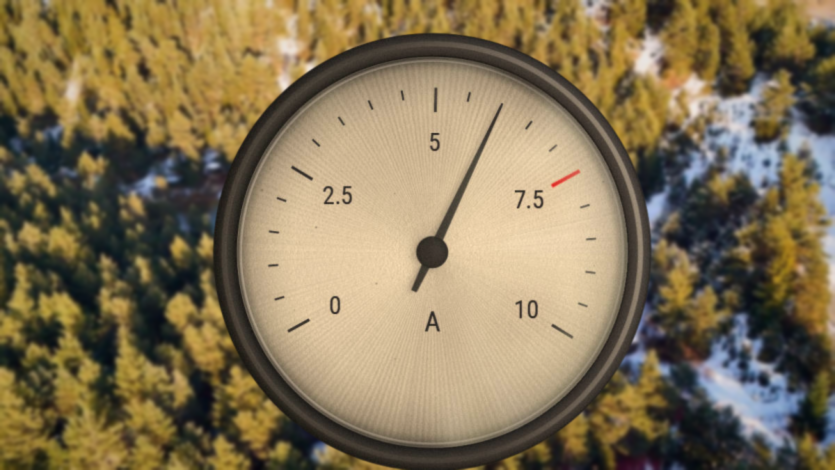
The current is {"value": 6, "unit": "A"}
